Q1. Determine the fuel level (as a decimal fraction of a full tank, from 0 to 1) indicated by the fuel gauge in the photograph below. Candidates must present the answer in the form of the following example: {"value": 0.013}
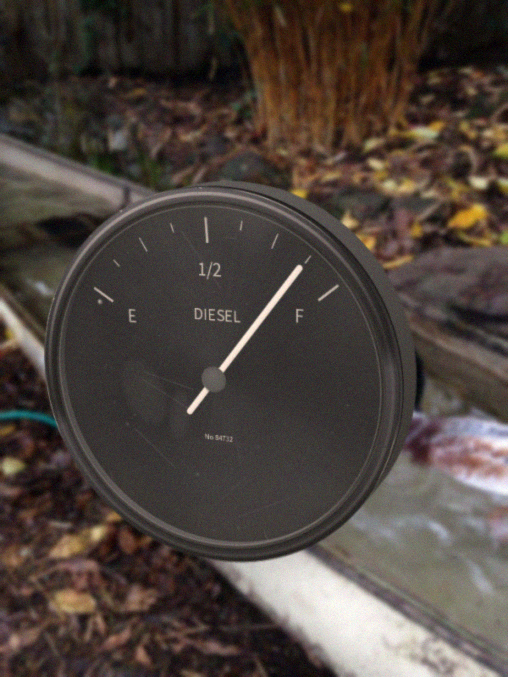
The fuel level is {"value": 0.875}
